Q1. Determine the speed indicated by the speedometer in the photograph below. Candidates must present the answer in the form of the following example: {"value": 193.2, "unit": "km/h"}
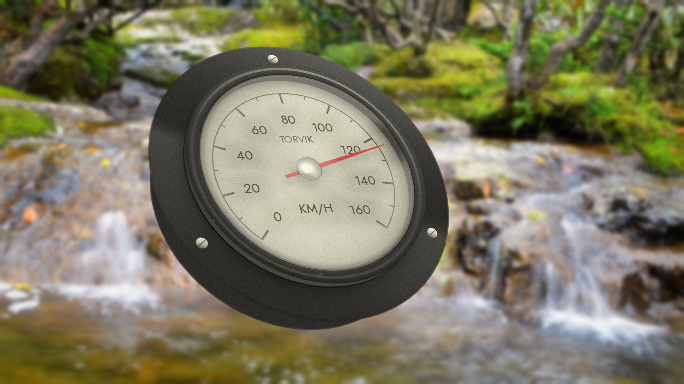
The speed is {"value": 125, "unit": "km/h"}
